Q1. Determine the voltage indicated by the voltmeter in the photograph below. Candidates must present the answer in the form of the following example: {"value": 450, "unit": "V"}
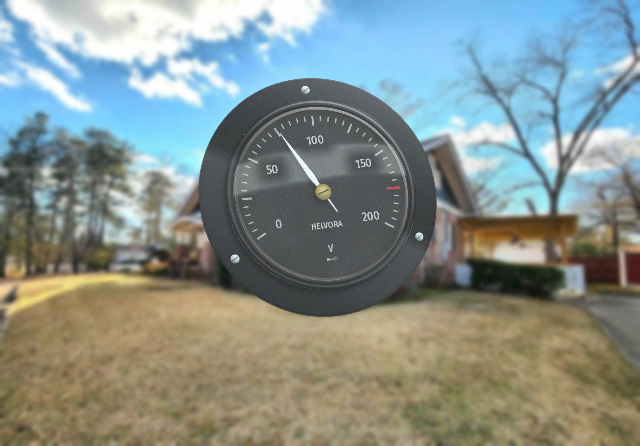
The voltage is {"value": 75, "unit": "V"}
